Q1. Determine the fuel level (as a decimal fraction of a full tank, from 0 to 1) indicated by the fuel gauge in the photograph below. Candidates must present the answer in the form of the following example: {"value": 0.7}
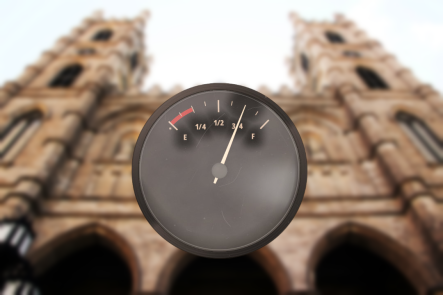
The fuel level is {"value": 0.75}
